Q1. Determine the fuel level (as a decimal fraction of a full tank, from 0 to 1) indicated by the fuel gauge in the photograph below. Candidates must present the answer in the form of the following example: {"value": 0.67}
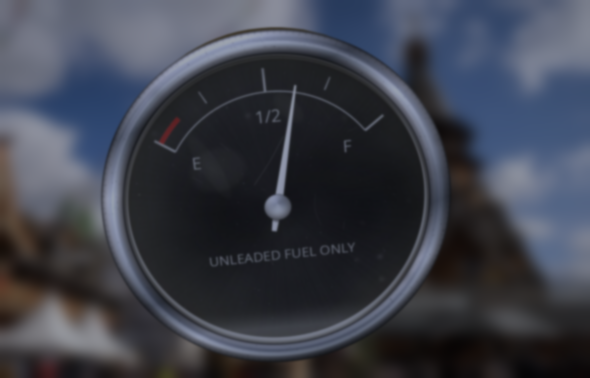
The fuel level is {"value": 0.625}
